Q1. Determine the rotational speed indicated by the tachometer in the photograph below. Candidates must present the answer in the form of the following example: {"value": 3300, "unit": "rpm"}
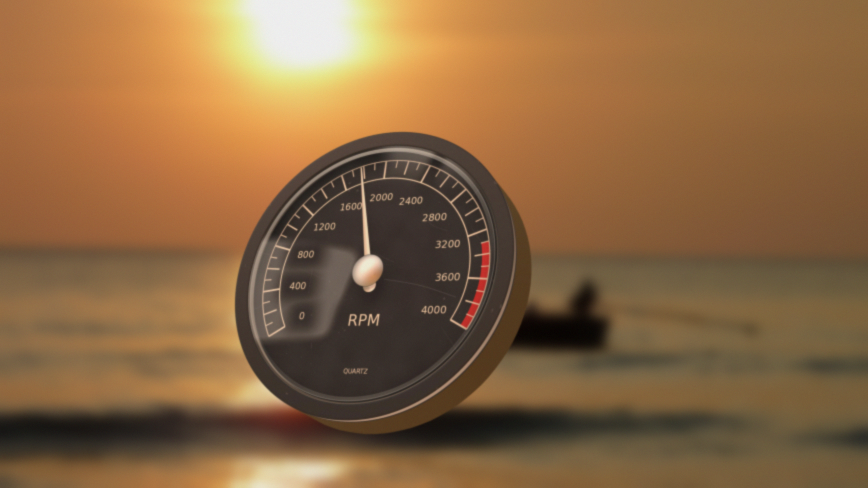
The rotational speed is {"value": 1800, "unit": "rpm"}
